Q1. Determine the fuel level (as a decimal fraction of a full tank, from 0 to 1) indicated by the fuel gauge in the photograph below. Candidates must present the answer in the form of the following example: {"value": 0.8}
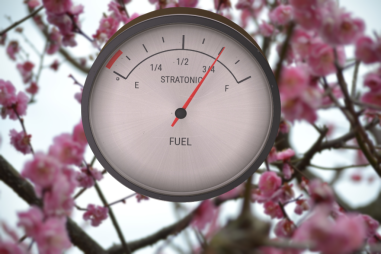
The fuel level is {"value": 0.75}
